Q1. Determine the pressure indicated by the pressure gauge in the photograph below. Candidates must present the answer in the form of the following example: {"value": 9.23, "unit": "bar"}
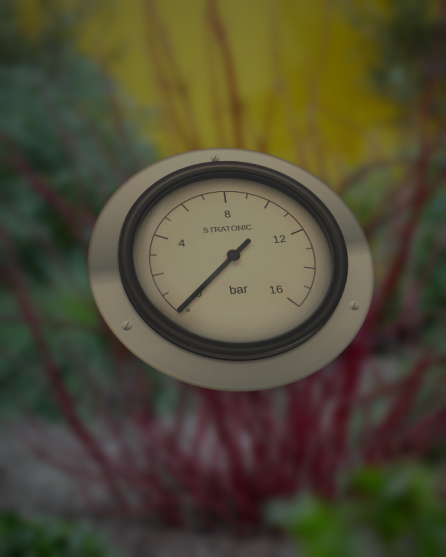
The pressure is {"value": 0, "unit": "bar"}
